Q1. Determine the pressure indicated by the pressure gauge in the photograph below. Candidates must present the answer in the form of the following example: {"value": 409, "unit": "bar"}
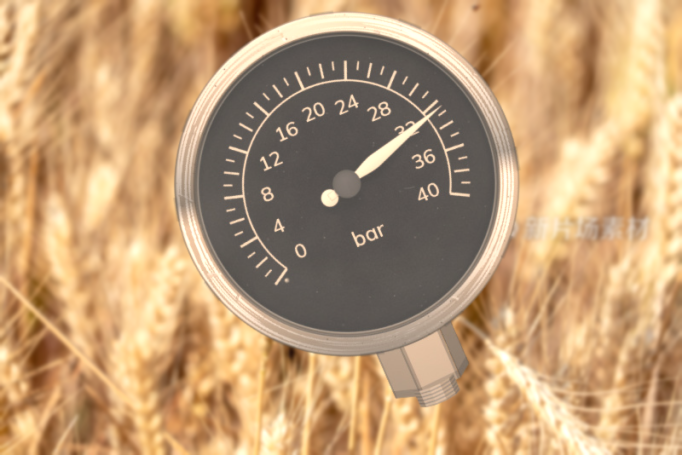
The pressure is {"value": 32.5, "unit": "bar"}
